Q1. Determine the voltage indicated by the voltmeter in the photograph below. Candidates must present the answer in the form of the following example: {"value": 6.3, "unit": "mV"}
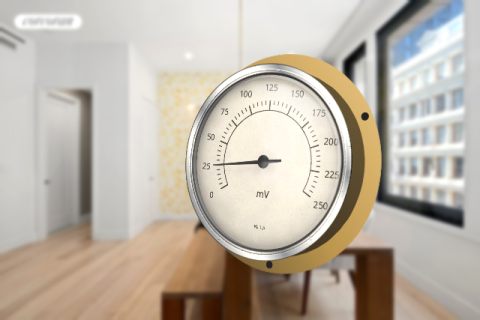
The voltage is {"value": 25, "unit": "mV"}
